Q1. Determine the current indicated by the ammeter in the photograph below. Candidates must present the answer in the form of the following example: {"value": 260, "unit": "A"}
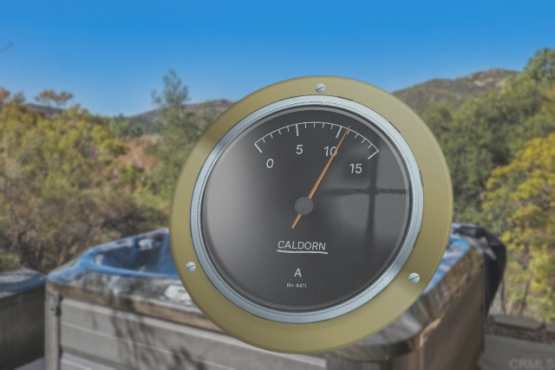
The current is {"value": 11, "unit": "A"}
